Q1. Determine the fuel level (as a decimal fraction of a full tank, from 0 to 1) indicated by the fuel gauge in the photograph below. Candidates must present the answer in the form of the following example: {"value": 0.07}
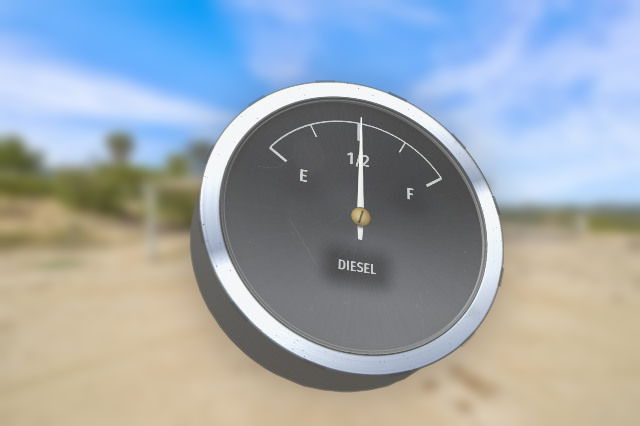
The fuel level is {"value": 0.5}
